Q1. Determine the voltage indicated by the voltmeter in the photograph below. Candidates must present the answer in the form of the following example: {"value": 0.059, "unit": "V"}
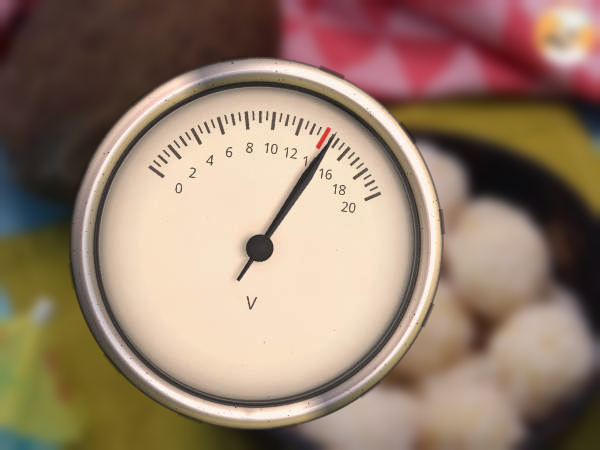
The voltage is {"value": 14.5, "unit": "V"}
